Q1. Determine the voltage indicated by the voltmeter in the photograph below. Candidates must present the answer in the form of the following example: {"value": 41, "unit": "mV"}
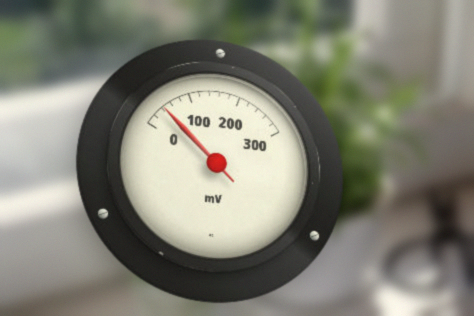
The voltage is {"value": 40, "unit": "mV"}
